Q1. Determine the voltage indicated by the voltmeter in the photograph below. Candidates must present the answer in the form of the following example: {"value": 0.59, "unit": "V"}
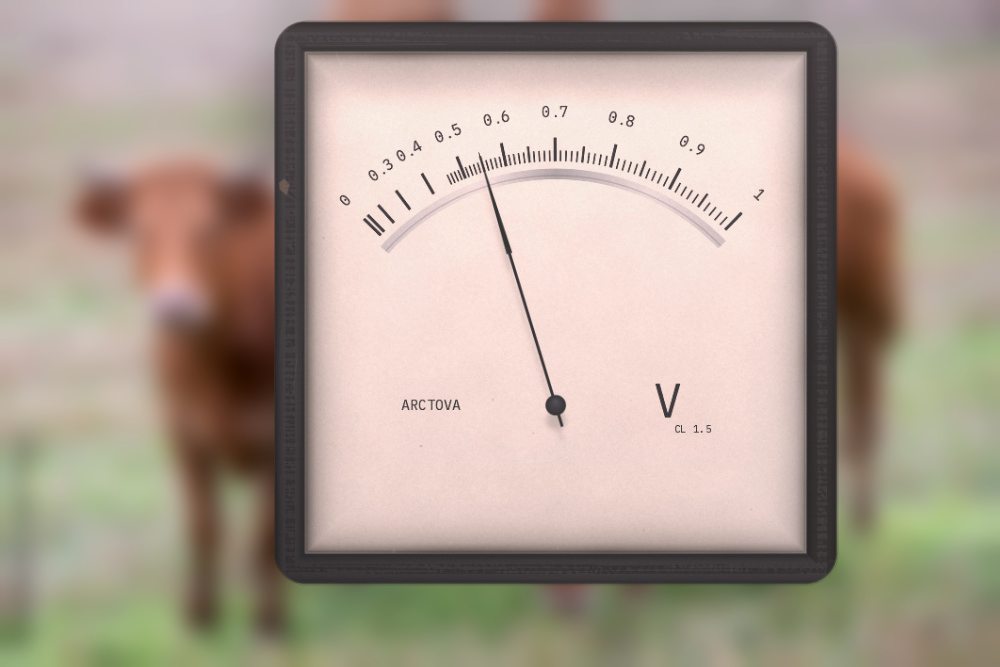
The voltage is {"value": 0.55, "unit": "V"}
